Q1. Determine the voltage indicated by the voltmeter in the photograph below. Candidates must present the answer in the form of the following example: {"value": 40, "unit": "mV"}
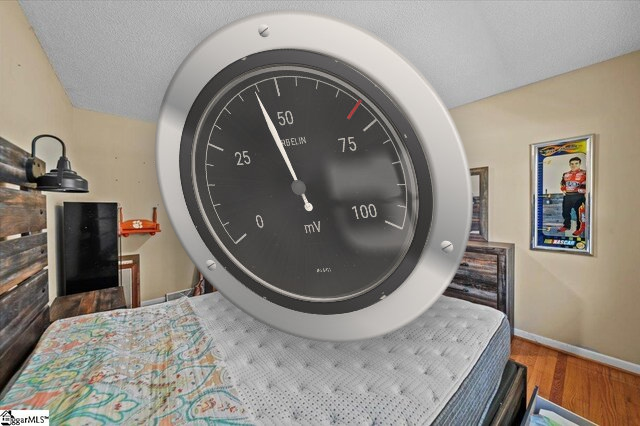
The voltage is {"value": 45, "unit": "mV"}
